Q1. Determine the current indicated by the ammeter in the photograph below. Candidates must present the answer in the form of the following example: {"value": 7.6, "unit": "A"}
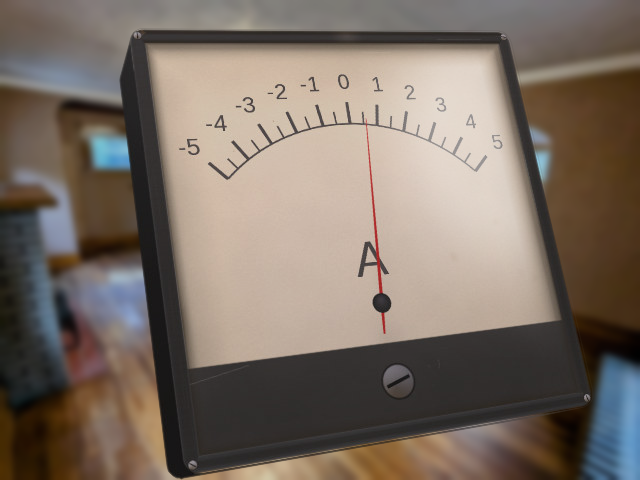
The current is {"value": 0.5, "unit": "A"}
